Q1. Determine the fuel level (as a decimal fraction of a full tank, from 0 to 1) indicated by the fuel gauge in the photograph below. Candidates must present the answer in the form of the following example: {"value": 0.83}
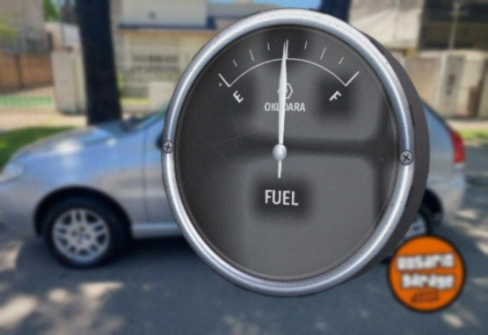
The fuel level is {"value": 0.5}
